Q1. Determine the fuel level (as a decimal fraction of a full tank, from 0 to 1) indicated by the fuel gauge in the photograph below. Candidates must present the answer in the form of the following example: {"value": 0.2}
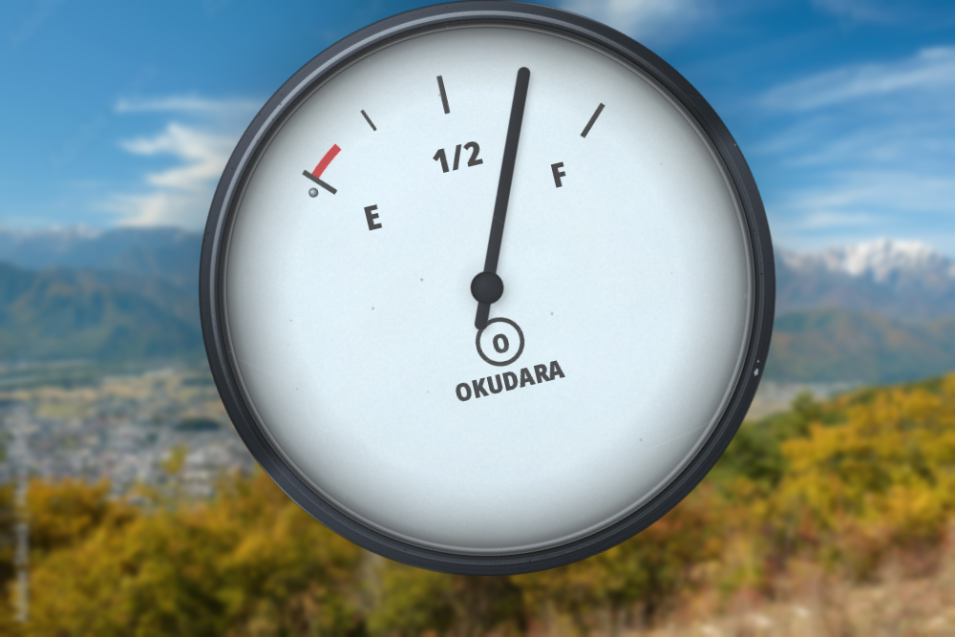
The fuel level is {"value": 0.75}
